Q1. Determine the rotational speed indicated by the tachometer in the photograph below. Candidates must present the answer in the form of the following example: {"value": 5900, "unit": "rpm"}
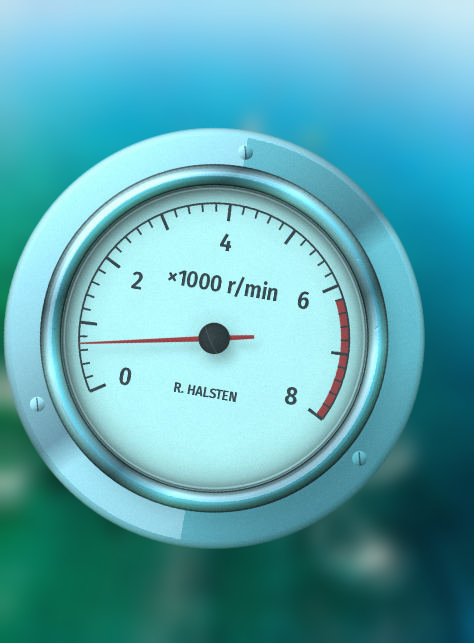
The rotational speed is {"value": 700, "unit": "rpm"}
